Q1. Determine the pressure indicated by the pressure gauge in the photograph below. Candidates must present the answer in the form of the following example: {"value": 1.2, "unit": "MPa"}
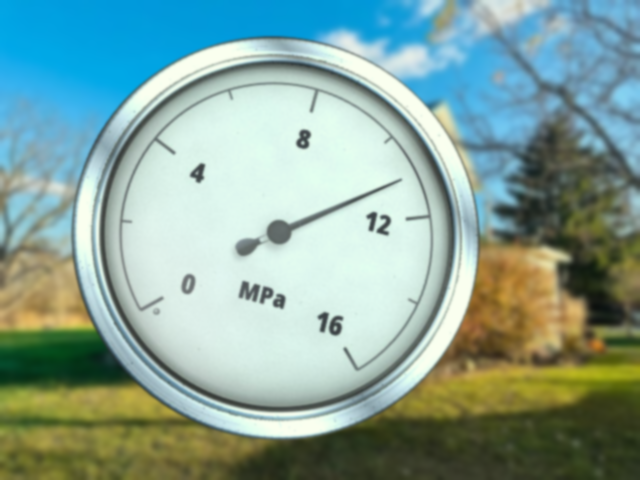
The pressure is {"value": 11, "unit": "MPa"}
